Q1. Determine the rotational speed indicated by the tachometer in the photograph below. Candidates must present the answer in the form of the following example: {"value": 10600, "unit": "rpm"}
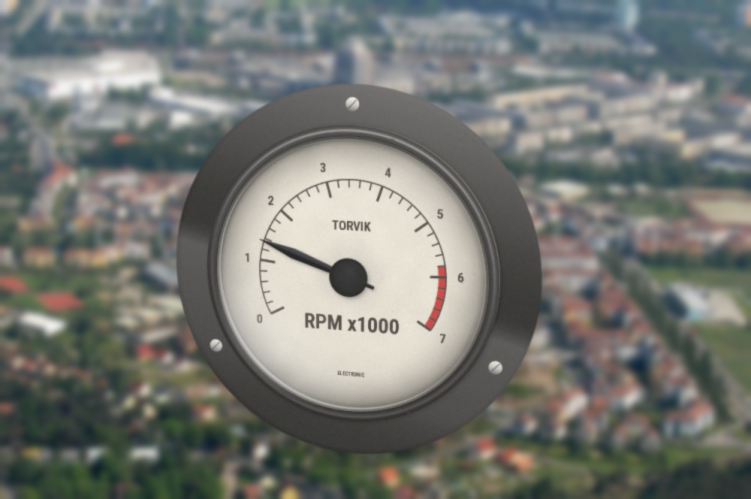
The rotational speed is {"value": 1400, "unit": "rpm"}
